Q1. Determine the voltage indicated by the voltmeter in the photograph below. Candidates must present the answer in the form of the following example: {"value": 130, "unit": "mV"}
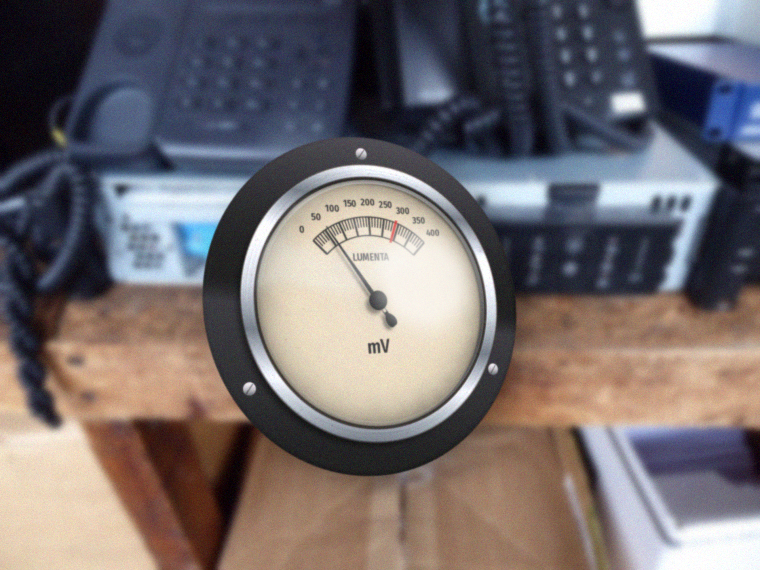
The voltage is {"value": 50, "unit": "mV"}
